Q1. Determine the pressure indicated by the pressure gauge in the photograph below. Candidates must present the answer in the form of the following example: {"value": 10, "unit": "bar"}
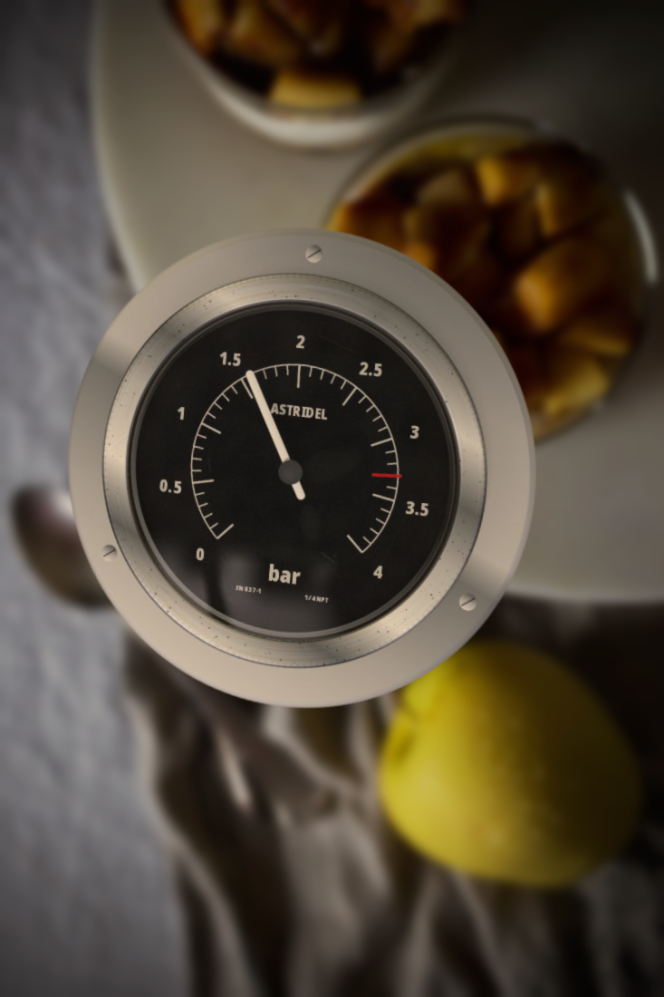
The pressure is {"value": 1.6, "unit": "bar"}
